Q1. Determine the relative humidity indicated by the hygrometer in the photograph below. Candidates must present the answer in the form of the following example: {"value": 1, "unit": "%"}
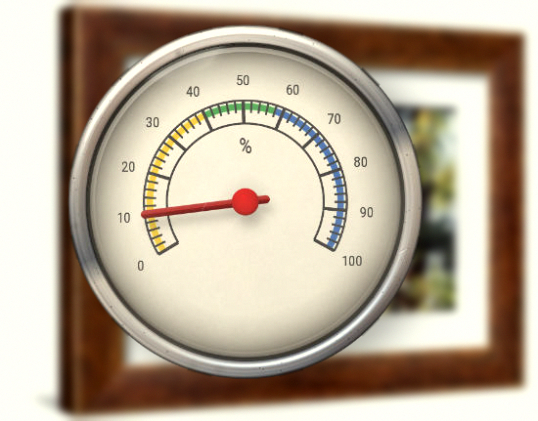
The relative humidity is {"value": 10, "unit": "%"}
